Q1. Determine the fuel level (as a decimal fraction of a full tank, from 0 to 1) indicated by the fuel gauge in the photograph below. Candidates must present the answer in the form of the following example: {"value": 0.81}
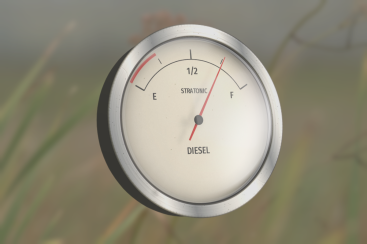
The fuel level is {"value": 0.75}
